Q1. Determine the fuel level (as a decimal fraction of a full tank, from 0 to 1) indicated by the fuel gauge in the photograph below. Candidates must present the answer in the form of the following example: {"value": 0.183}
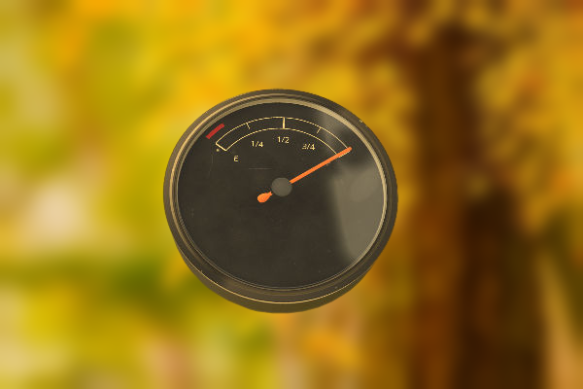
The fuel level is {"value": 1}
